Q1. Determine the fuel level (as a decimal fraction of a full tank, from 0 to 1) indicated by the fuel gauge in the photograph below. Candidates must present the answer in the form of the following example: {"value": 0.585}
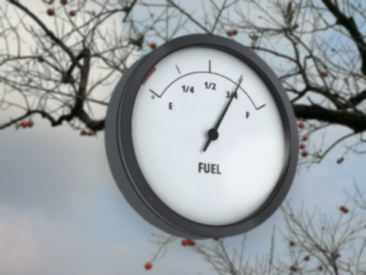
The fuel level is {"value": 0.75}
